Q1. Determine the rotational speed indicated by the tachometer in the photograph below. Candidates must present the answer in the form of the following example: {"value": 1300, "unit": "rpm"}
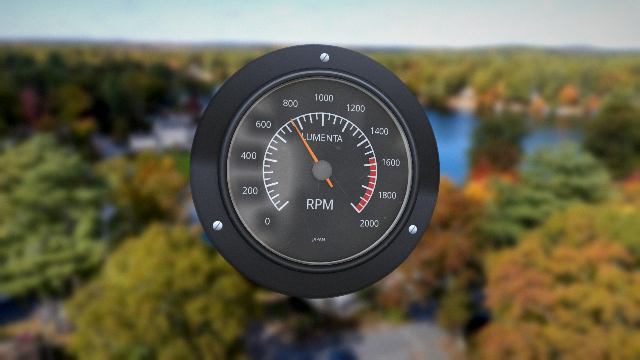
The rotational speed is {"value": 750, "unit": "rpm"}
